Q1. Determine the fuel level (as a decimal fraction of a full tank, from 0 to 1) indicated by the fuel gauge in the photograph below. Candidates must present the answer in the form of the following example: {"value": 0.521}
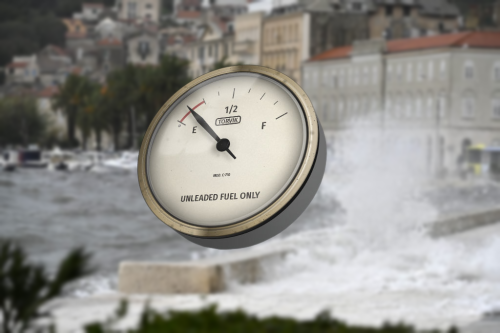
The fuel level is {"value": 0.125}
